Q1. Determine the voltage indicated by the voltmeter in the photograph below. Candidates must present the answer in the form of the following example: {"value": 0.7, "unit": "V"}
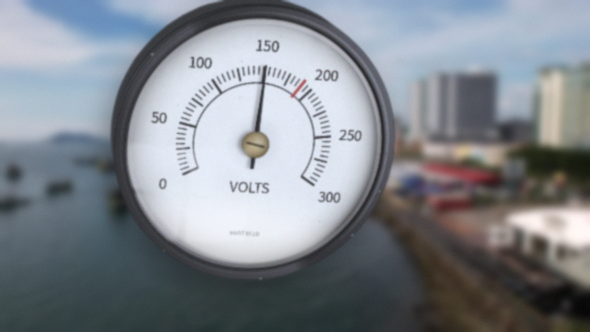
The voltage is {"value": 150, "unit": "V"}
